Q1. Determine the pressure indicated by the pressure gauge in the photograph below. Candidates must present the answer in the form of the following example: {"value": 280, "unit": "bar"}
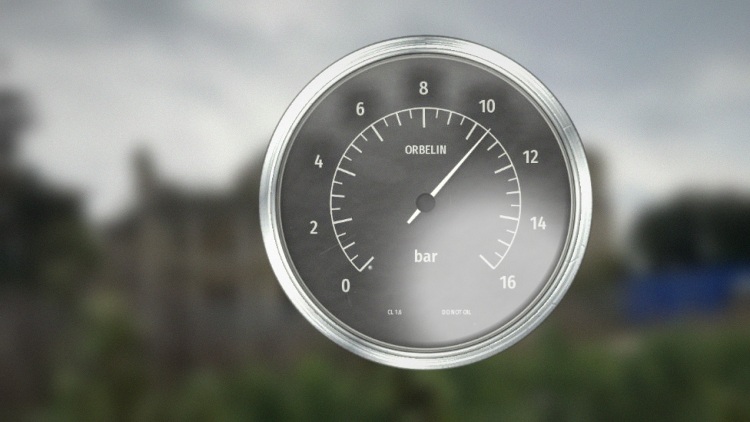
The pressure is {"value": 10.5, "unit": "bar"}
